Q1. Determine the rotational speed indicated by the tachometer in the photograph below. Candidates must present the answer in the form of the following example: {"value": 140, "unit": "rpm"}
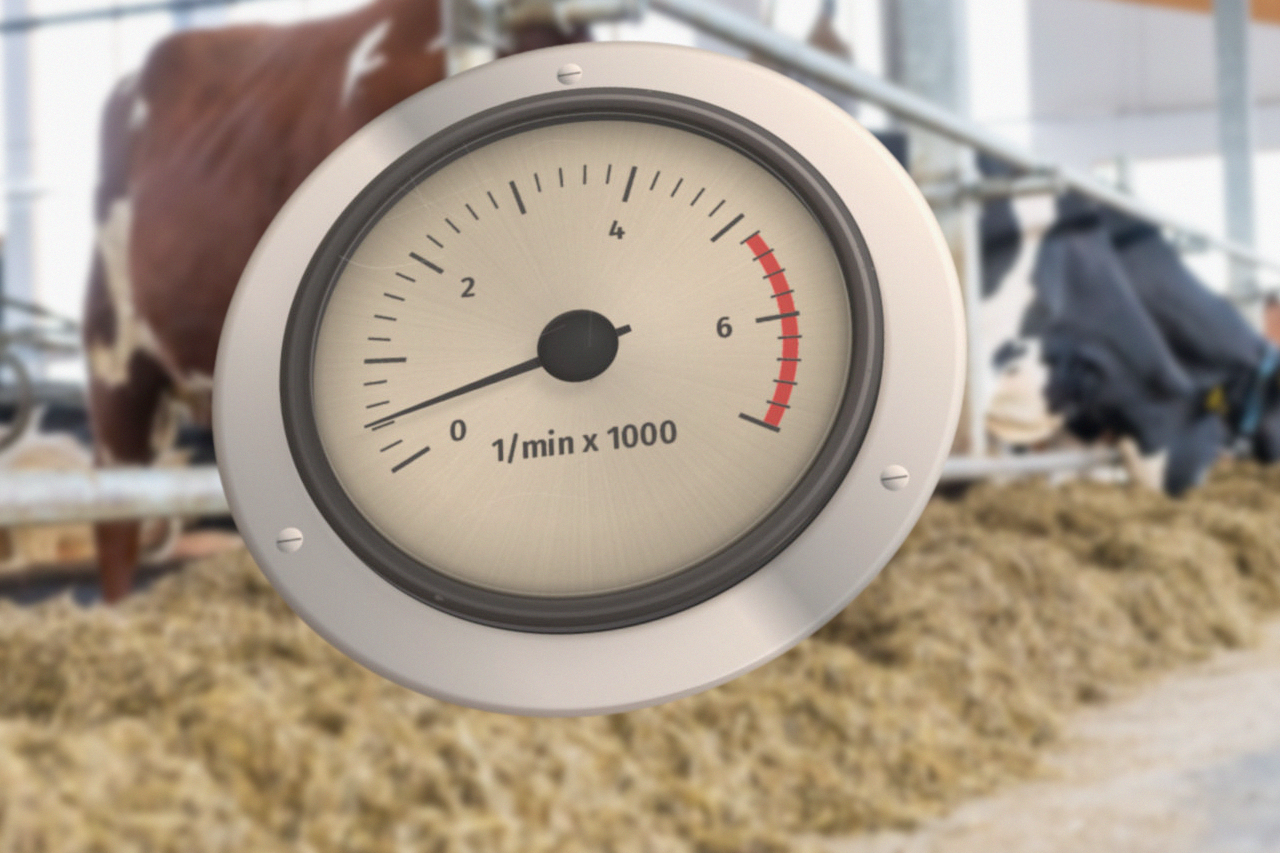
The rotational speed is {"value": 400, "unit": "rpm"}
